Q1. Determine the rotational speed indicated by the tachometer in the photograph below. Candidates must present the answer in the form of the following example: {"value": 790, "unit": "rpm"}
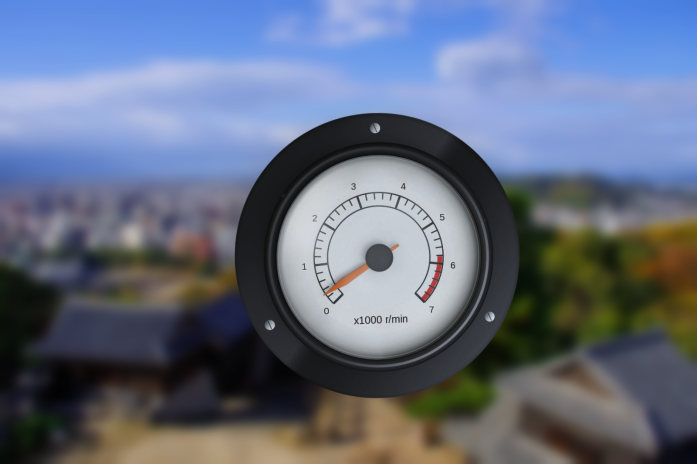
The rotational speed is {"value": 300, "unit": "rpm"}
